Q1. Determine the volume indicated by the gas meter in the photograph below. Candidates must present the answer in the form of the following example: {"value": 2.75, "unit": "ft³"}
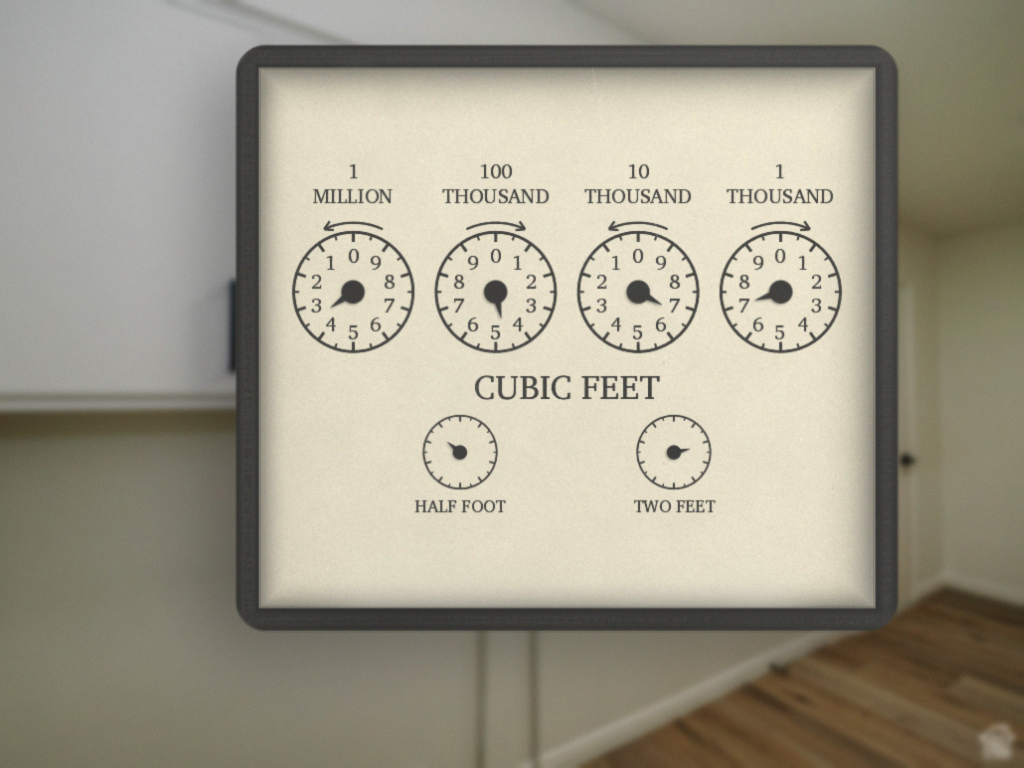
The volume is {"value": 346700, "unit": "ft³"}
